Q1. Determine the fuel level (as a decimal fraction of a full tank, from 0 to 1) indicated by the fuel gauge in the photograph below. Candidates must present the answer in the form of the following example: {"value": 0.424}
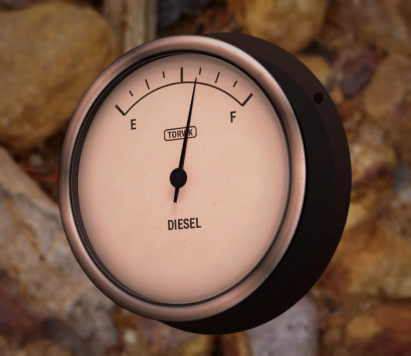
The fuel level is {"value": 0.625}
